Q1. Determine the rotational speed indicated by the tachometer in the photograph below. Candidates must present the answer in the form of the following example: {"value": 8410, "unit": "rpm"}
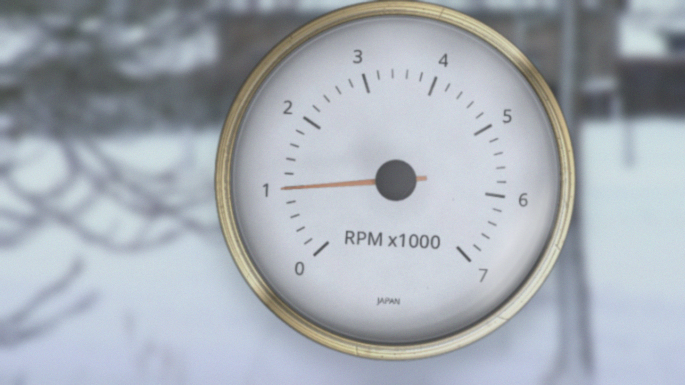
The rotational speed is {"value": 1000, "unit": "rpm"}
